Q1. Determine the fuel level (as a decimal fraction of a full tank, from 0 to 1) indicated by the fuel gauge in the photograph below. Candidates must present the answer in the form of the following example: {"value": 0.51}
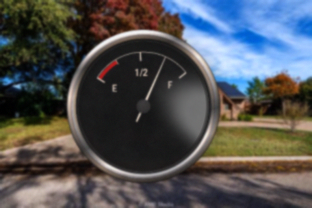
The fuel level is {"value": 0.75}
